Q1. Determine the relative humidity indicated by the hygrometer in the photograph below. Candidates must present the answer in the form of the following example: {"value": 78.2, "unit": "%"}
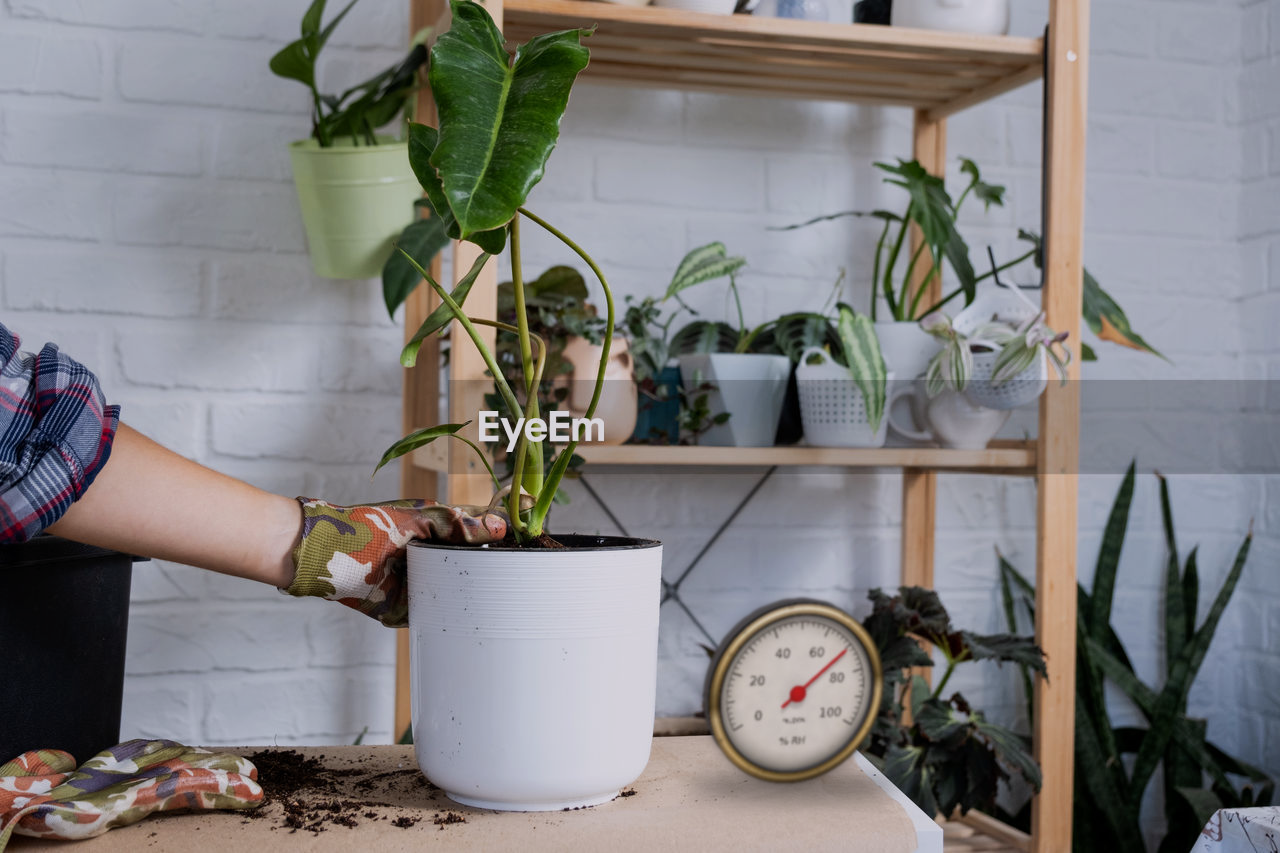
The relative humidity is {"value": 70, "unit": "%"}
